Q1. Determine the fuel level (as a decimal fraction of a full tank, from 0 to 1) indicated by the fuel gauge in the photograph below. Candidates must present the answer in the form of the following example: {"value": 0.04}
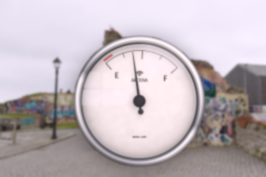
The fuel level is {"value": 0.375}
